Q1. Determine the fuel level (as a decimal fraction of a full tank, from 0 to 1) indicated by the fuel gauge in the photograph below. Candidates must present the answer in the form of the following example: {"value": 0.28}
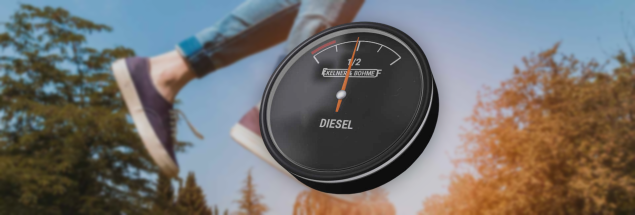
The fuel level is {"value": 0.5}
